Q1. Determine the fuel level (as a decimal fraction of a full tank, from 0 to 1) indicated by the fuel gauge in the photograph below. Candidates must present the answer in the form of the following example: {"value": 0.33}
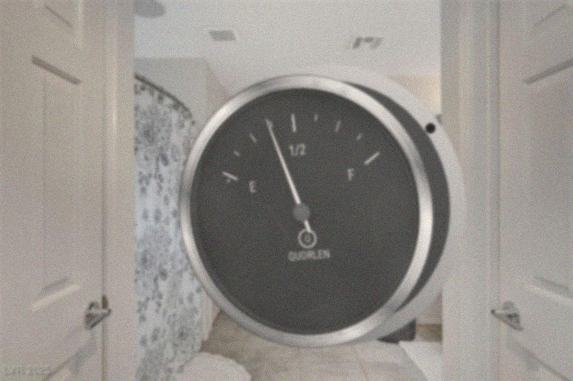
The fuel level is {"value": 0.375}
